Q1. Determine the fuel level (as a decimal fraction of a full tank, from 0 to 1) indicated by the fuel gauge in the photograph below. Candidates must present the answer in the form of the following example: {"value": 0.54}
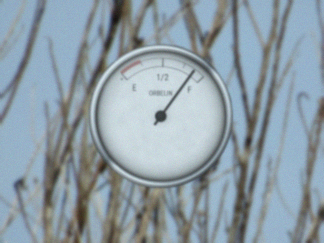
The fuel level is {"value": 0.875}
